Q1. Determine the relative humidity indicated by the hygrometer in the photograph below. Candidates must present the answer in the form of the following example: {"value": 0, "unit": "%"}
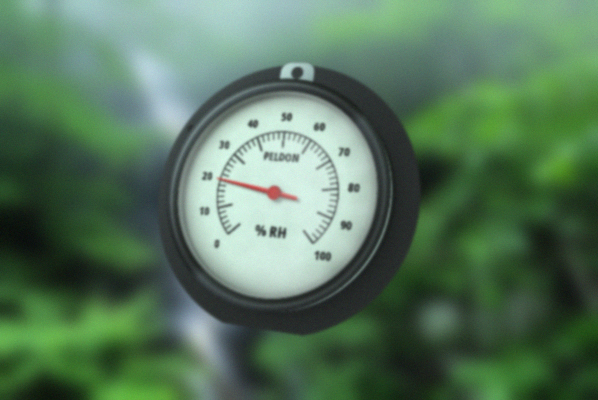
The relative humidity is {"value": 20, "unit": "%"}
